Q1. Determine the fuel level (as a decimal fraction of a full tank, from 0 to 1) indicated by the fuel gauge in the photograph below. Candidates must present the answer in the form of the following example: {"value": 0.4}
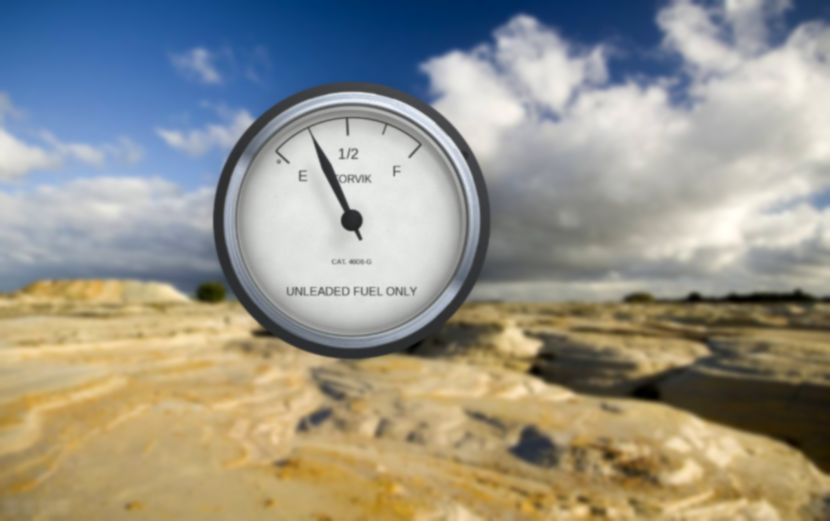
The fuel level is {"value": 0.25}
